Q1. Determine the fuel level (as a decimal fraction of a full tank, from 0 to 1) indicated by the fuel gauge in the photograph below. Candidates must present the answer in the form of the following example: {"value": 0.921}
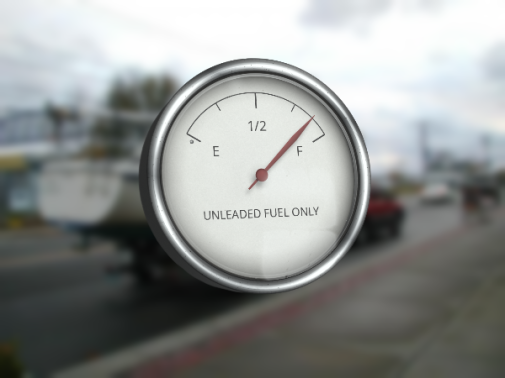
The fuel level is {"value": 0.875}
